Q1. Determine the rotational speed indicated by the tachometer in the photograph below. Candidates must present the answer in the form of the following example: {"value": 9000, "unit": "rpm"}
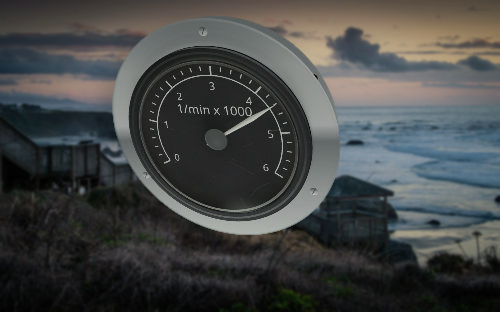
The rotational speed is {"value": 4400, "unit": "rpm"}
